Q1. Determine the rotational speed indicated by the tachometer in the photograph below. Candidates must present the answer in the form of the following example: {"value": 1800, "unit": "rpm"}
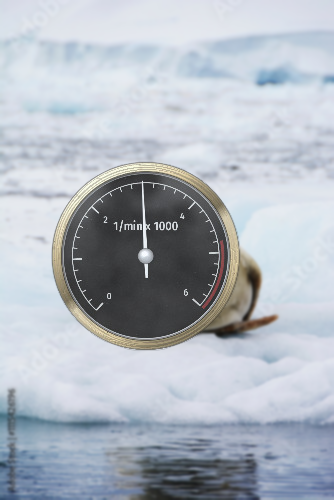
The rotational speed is {"value": 3000, "unit": "rpm"}
